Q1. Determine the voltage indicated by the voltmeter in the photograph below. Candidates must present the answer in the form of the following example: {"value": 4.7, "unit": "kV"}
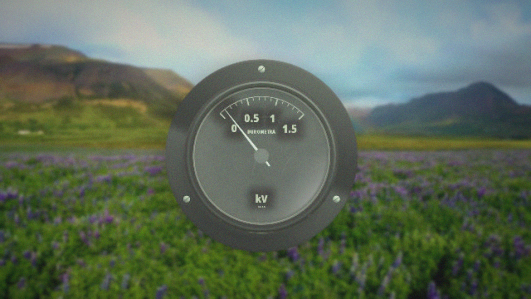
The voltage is {"value": 0.1, "unit": "kV"}
